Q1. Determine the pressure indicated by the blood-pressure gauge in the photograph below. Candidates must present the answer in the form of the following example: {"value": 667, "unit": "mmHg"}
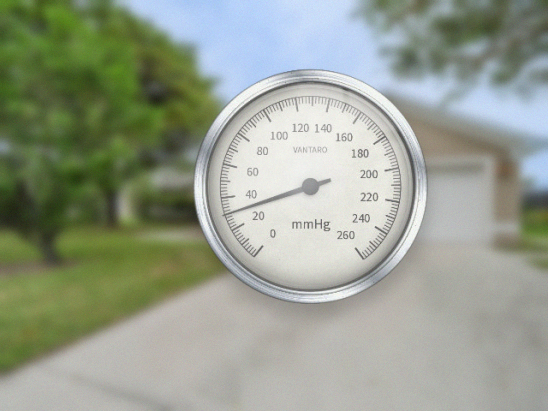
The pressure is {"value": 30, "unit": "mmHg"}
